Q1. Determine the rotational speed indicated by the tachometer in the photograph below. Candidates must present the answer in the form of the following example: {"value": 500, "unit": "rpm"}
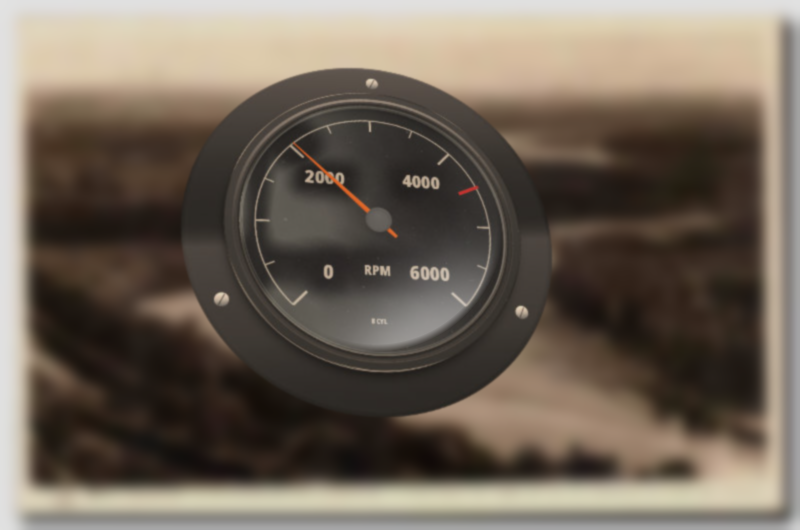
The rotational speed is {"value": 2000, "unit": "rpm"}
